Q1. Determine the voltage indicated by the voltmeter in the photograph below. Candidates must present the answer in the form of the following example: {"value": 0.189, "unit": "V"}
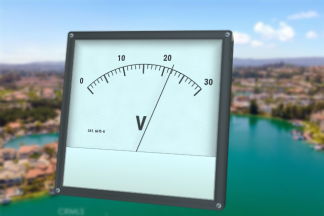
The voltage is {"value": 22, "unit": "V"}
